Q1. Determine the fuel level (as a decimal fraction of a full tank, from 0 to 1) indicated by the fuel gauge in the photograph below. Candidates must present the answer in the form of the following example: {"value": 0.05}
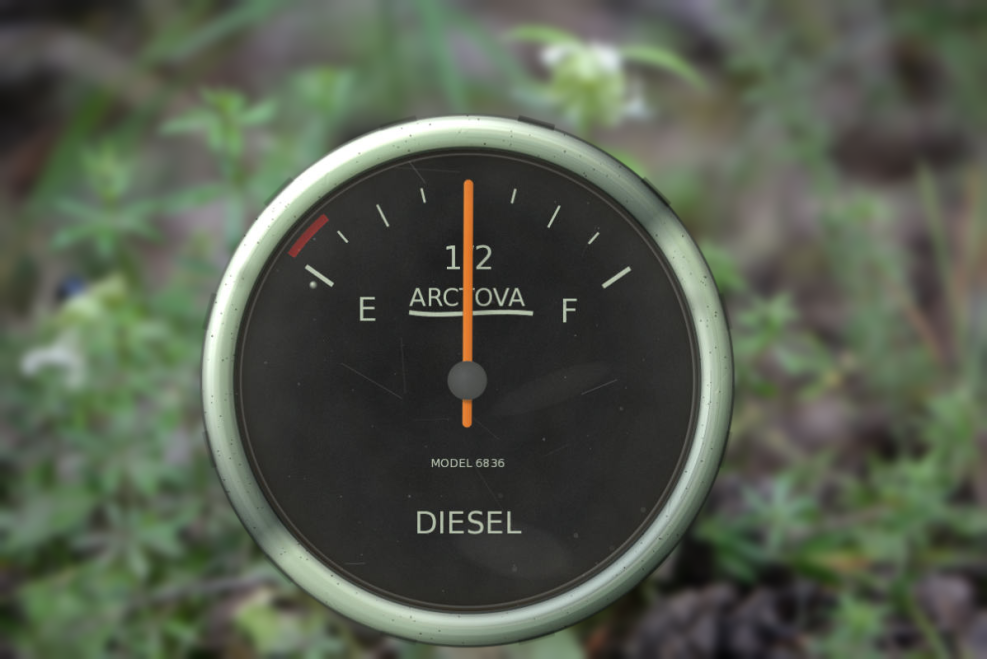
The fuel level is {"value": 0.5}
